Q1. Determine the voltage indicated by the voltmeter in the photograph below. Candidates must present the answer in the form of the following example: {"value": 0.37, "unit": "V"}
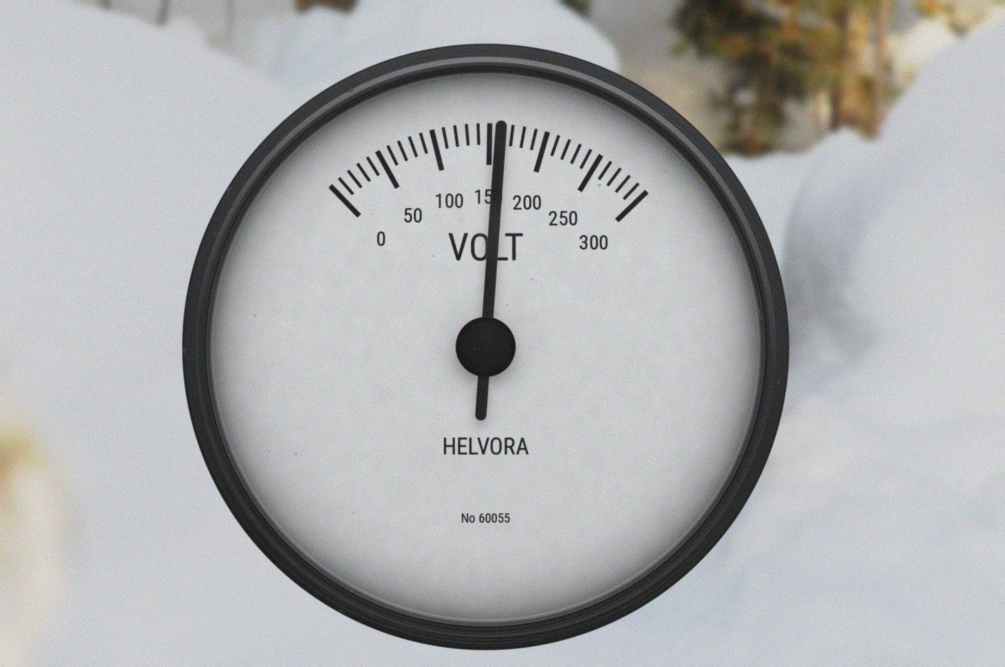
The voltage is {"value": 160, "unit": "V"}
